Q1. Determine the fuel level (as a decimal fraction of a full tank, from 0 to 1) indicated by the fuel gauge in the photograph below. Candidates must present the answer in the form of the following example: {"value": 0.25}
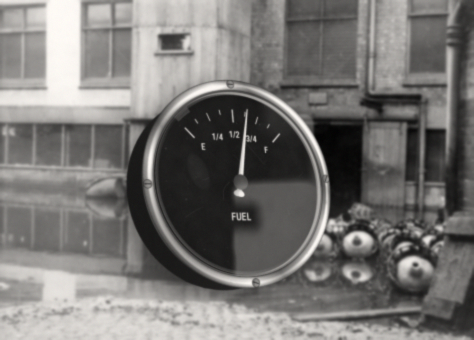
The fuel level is {"value": 0.625}
